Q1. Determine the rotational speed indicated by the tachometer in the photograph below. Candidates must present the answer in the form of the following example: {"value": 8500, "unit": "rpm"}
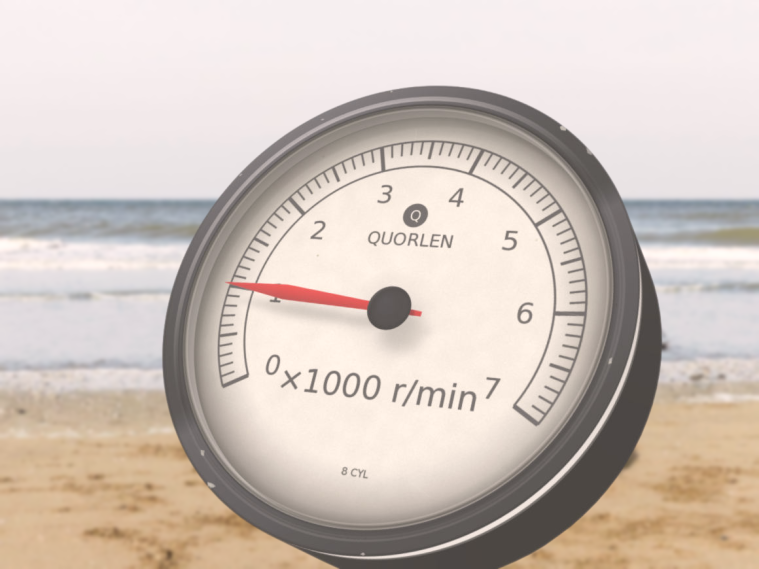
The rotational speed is {"value": 1000, "unit": "rpm"}
